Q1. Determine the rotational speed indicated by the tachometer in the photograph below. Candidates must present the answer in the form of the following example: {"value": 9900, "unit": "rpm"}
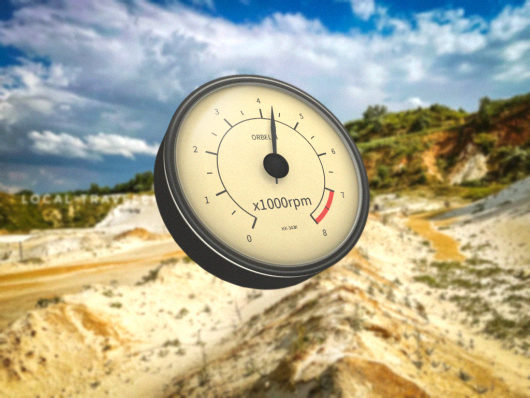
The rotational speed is {"value": 4250, "unit": "rpm"}
